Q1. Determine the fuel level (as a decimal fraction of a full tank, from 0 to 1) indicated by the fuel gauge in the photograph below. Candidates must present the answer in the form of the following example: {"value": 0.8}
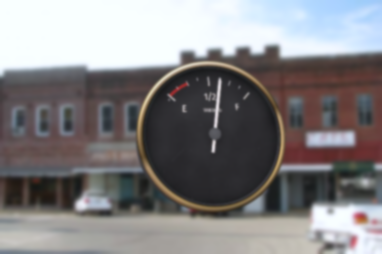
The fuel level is {"value": 0.625}
